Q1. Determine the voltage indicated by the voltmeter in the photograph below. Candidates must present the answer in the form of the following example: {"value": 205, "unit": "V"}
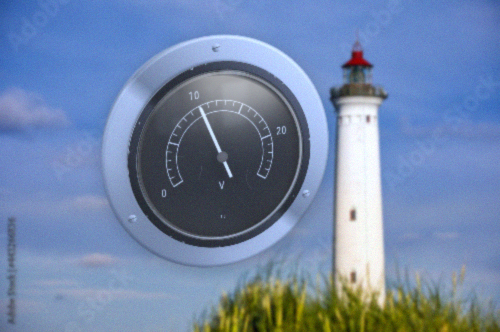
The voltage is {"value": 10, "unit": "V"}
